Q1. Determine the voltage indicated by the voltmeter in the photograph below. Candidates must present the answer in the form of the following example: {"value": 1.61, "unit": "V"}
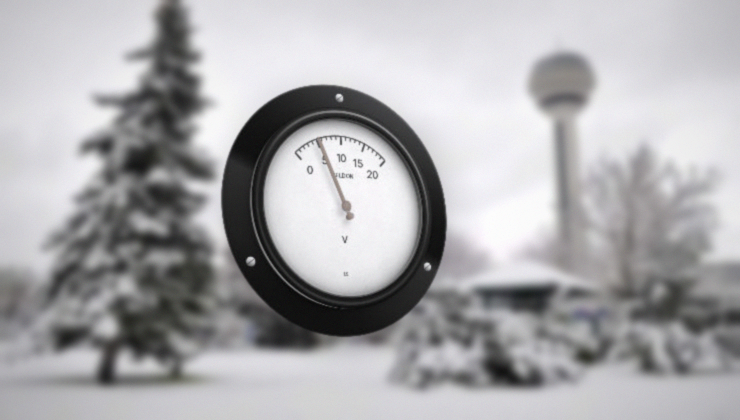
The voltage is {"value": 5, "unit": "V"}
